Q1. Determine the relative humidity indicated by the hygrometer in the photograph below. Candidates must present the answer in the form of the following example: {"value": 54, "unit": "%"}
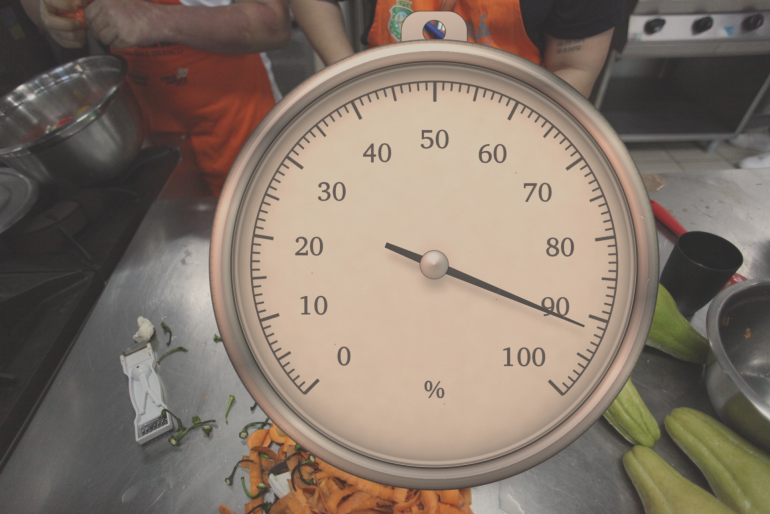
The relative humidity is {"value": 91.5, "unit": "%"}
